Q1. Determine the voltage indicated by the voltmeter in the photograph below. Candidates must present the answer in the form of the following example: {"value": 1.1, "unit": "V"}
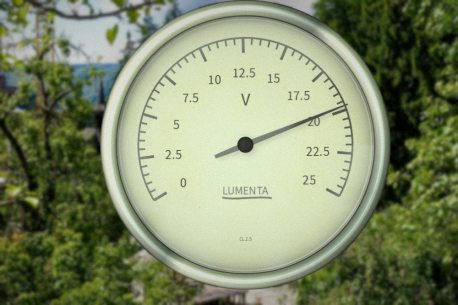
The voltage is {"value": 19.75, "unit": "V"}
